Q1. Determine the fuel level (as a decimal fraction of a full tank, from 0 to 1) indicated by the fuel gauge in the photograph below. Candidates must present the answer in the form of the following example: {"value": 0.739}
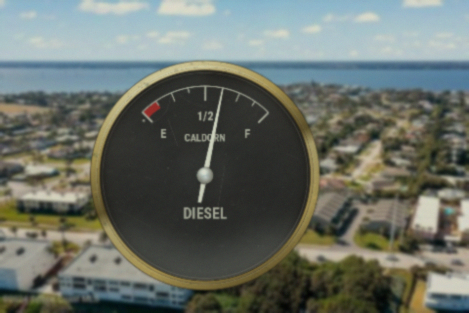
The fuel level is {"value": 0.625}
